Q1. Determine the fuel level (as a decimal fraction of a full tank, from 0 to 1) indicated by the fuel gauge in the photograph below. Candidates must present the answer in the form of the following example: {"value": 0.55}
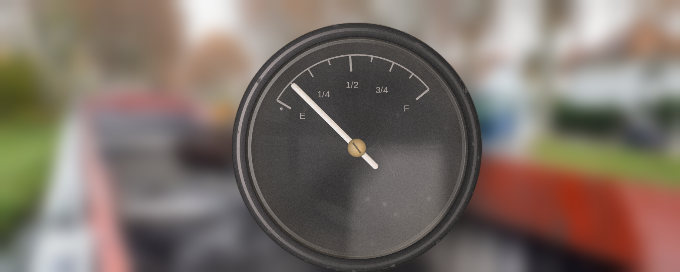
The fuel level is {"value": 0.125}
